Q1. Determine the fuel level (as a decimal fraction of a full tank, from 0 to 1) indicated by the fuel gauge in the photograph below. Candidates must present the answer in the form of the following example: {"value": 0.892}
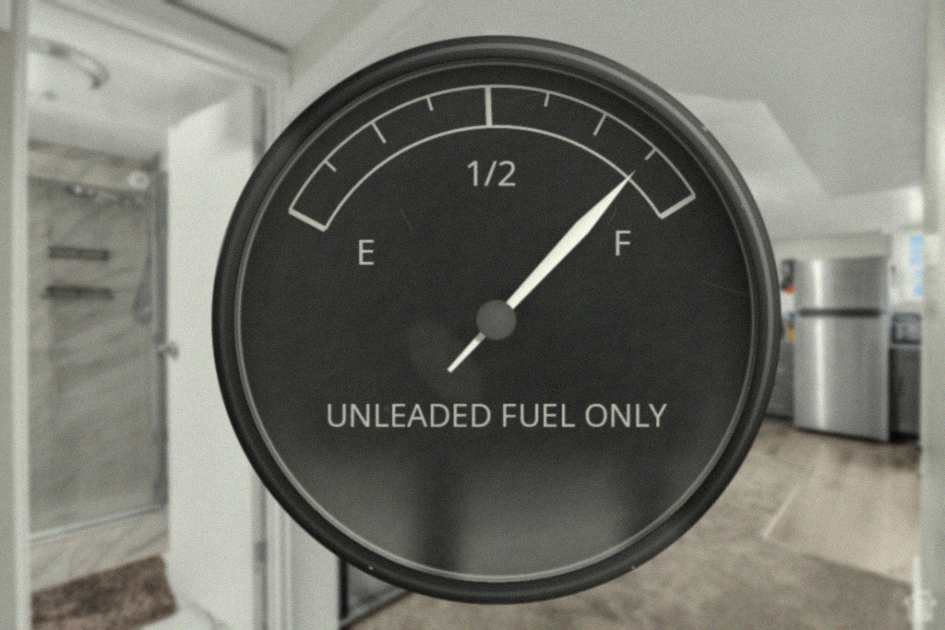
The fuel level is {"value": 0.875}
